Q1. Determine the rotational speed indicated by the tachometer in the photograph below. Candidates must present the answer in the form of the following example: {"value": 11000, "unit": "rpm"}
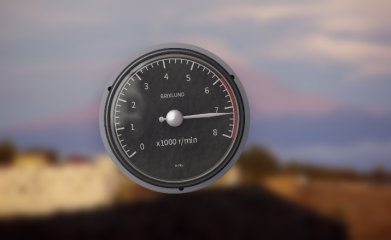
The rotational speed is {"value": 7200, "unit": "rpm"}
